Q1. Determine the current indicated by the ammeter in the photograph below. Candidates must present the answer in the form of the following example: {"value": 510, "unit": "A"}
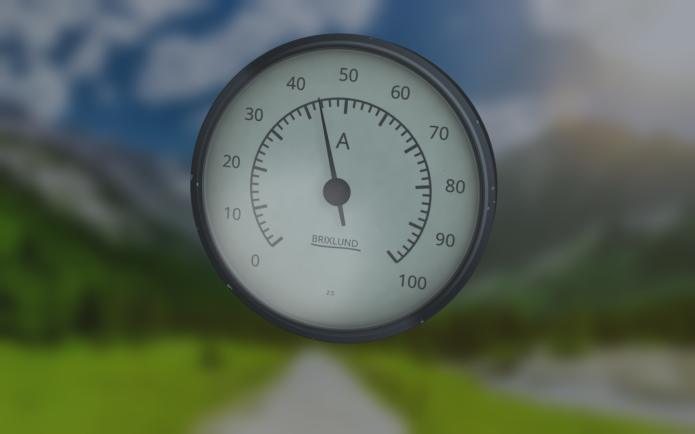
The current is {"value": 44, "unit": "A"}
